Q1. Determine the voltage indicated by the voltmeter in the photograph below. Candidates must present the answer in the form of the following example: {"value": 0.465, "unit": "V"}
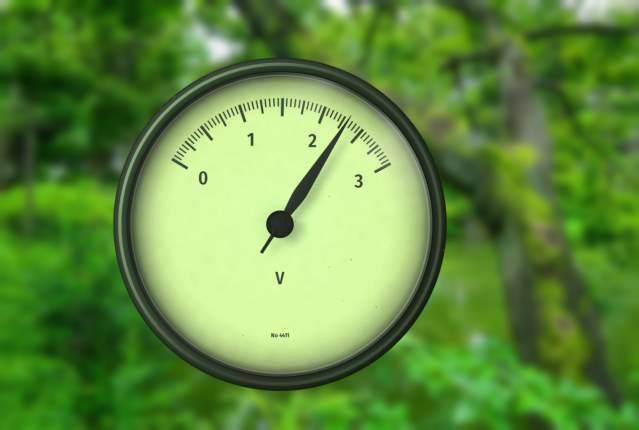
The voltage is {"value": 2.3, "unit": "V"}
